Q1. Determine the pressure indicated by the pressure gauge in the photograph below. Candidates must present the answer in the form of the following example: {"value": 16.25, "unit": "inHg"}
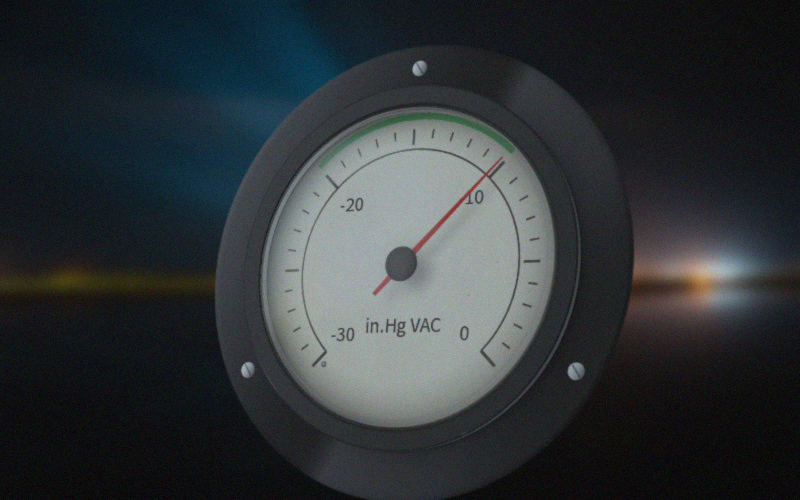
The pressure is {"value": -10, "unit": "inHg"}
